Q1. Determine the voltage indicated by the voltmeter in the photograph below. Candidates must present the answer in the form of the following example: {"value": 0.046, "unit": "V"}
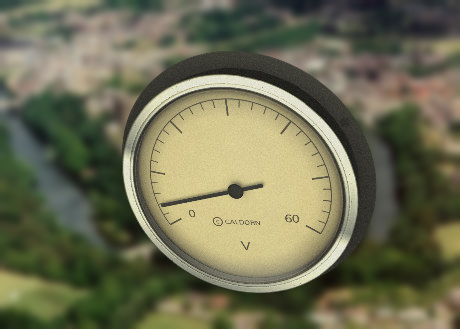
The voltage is {"value": 4, "unit": "V"}
